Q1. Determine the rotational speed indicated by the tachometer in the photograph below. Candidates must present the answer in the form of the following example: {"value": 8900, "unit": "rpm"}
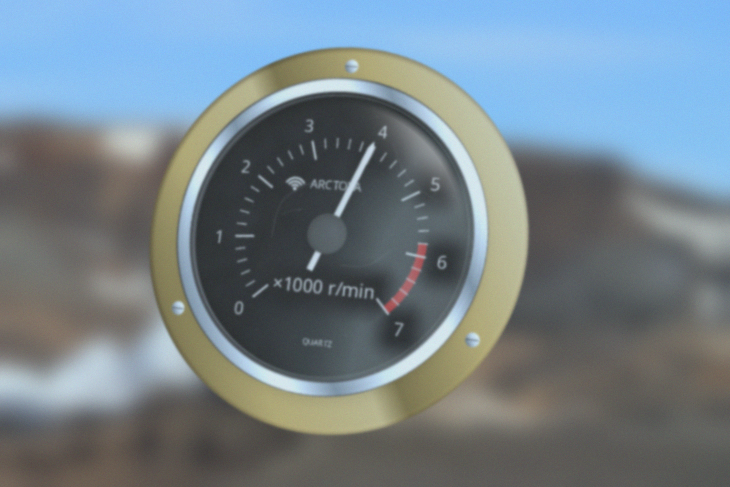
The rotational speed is {"value": 4000, "unit": "rpm"}
